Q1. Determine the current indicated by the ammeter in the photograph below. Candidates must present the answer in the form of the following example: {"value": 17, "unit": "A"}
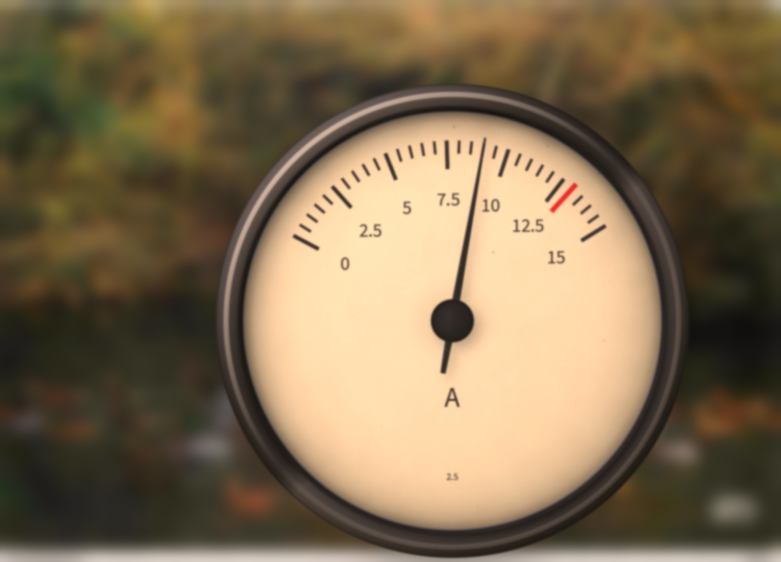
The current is {"value": 9, "unit": "A"}
